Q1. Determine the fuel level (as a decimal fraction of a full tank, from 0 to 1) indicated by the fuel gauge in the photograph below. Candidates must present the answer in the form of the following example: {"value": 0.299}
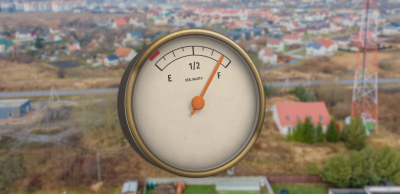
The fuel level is {"value": 0.875}
